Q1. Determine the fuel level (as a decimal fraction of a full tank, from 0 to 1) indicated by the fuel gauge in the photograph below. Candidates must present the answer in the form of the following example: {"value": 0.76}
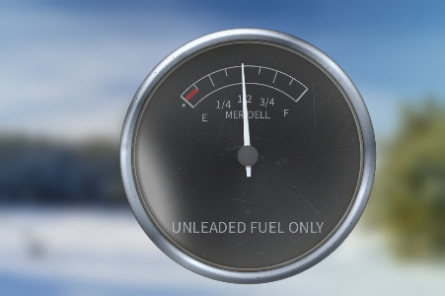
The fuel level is {"value": 0.5}
